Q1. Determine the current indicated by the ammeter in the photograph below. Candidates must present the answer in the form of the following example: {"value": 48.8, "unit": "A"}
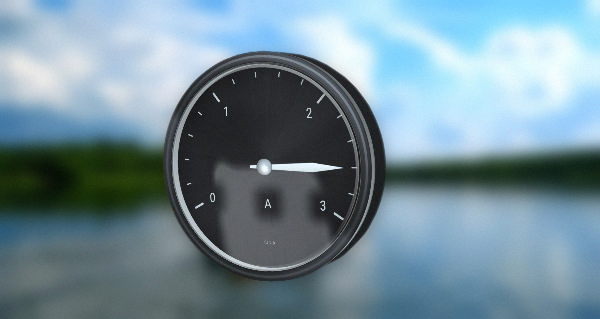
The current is {"value": 2.6, "unit": "A"}
